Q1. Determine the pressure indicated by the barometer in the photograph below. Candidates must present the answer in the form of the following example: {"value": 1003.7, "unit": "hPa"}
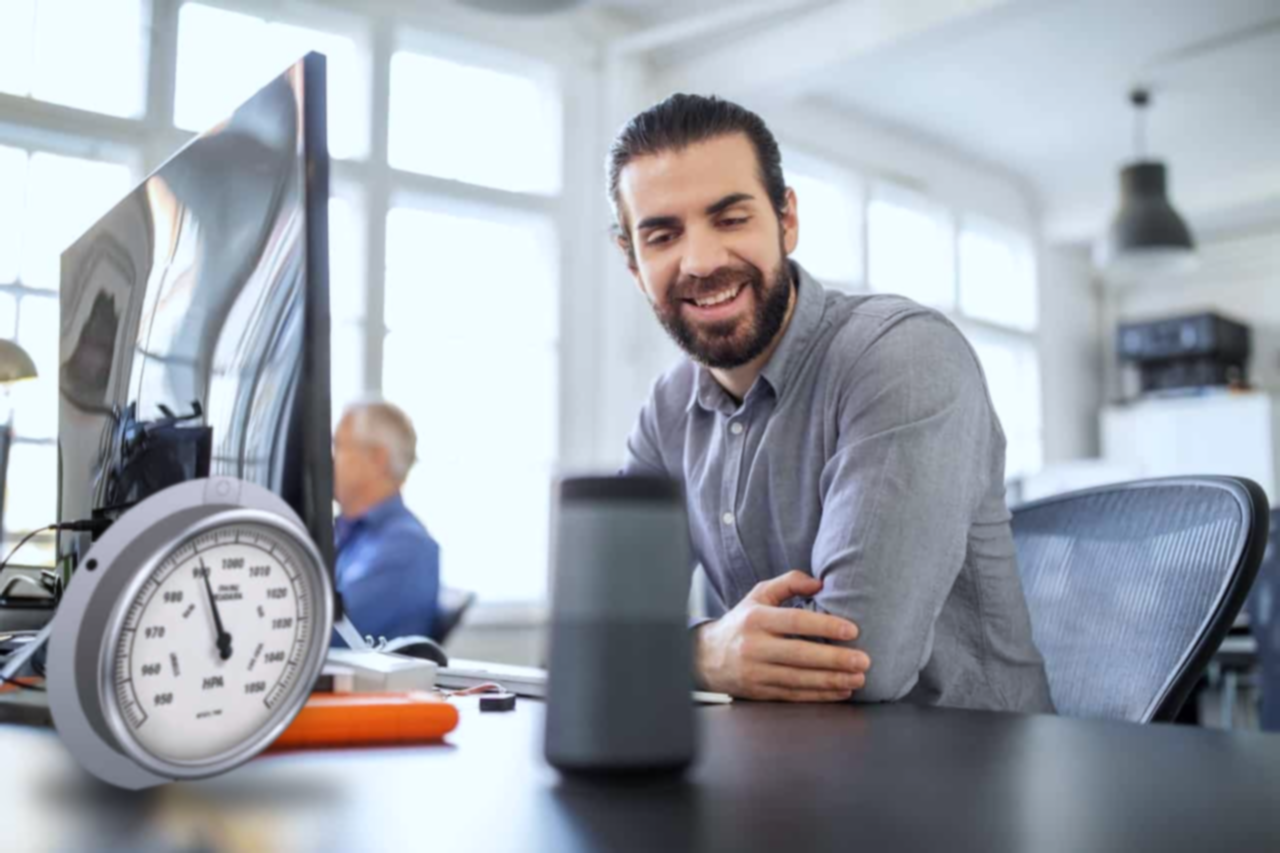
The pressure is {"value": 990, "unit": "hPa"}
